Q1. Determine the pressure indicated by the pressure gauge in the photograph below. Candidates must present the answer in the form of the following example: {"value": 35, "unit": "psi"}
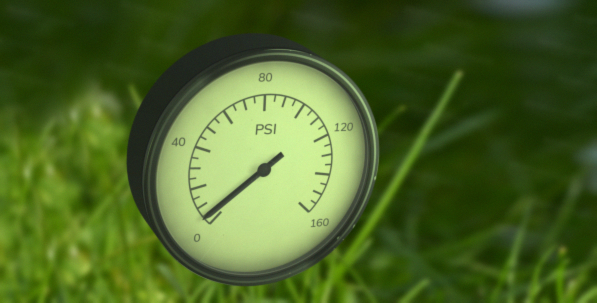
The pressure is {"value": 5, "unit": "psi"}
